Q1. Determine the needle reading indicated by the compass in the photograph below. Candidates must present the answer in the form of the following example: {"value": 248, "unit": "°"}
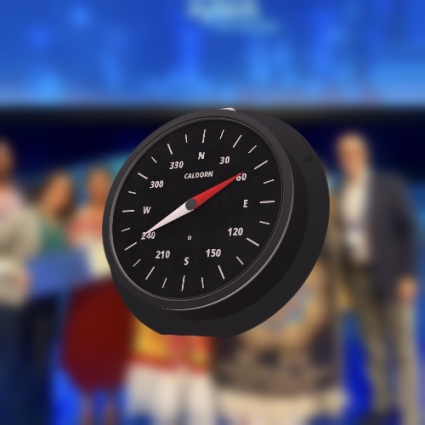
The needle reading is {"value": 60, "unit": "°"}
